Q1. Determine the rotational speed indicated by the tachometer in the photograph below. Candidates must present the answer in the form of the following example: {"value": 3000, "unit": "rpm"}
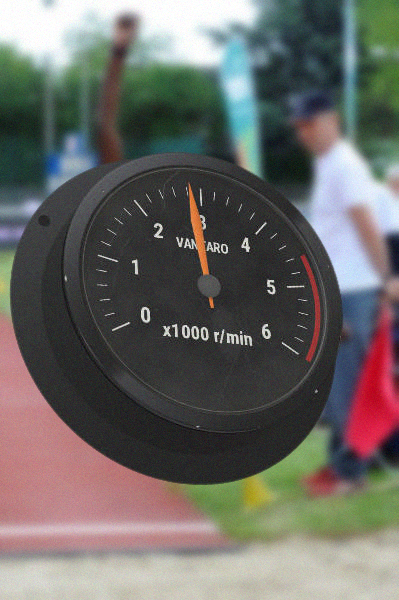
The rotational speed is {"value": 2800, "unit": "rpm"}
